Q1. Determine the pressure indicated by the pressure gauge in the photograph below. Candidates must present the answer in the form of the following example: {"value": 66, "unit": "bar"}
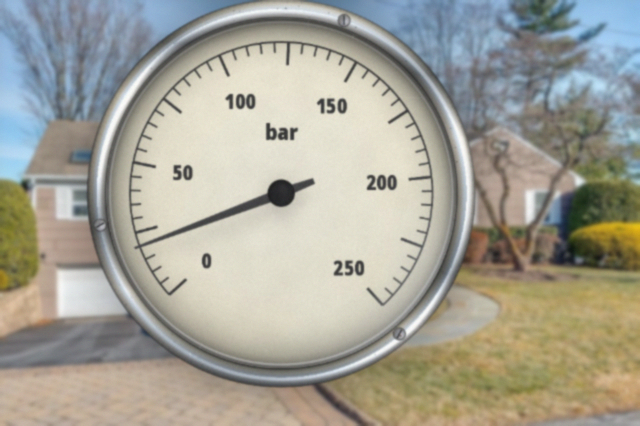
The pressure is {"value": 20, "unit": "bar"}
